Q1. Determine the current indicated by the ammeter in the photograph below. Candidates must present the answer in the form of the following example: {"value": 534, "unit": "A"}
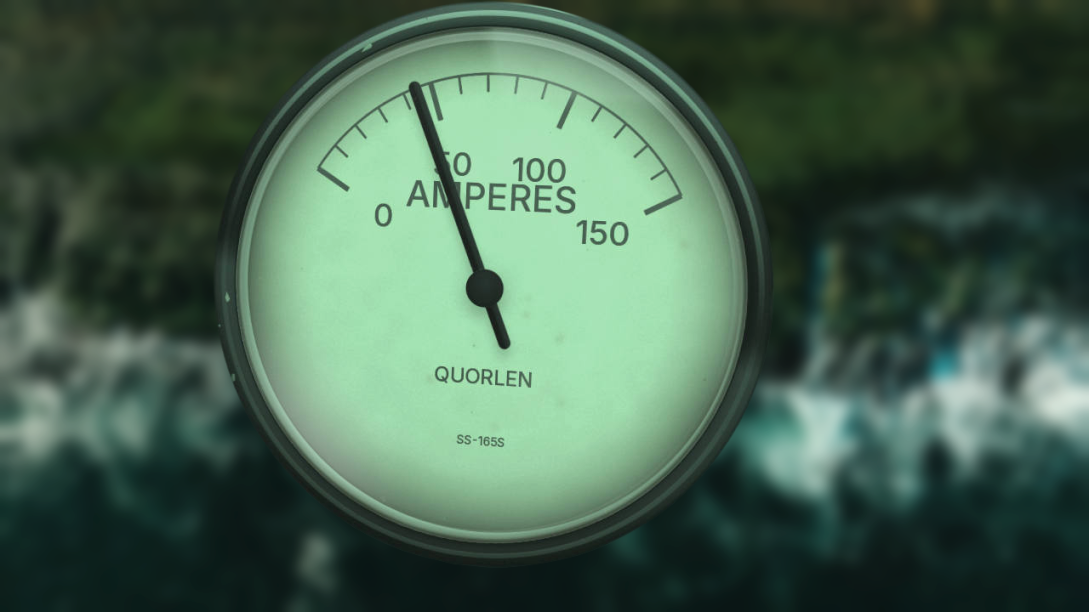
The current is {"value": 45, "unit": "A"}
